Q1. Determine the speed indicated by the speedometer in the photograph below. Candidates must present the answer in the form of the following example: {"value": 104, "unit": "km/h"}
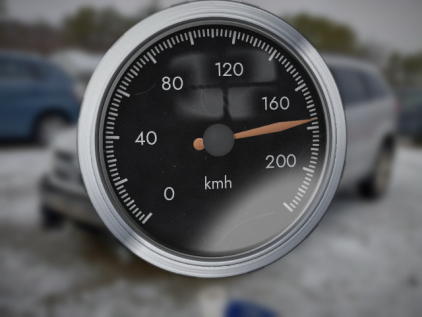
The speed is {"value": 176, "unit": "km/h"}
